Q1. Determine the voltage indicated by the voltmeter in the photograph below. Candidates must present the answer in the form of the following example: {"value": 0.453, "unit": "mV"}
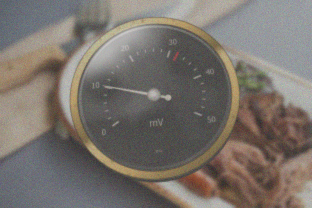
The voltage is {"value": 10, "unit": "mV"}
